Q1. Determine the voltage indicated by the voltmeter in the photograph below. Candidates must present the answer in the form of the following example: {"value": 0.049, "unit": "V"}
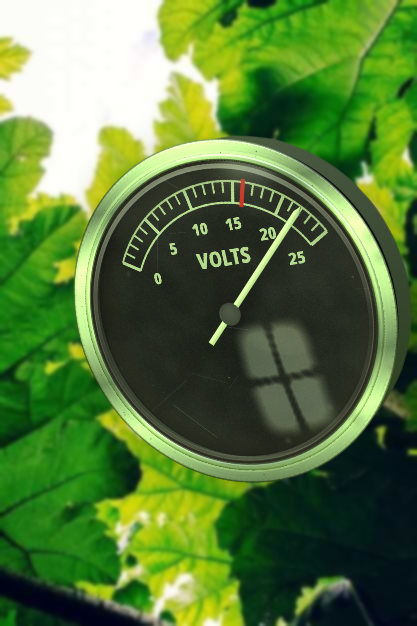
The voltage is {"value": 22, "unit": "V"}
